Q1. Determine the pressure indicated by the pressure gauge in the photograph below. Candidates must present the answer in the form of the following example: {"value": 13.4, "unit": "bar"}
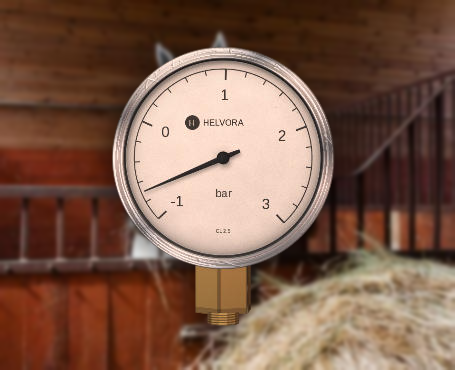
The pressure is {"value": -0.7, "unit": "bar"}
